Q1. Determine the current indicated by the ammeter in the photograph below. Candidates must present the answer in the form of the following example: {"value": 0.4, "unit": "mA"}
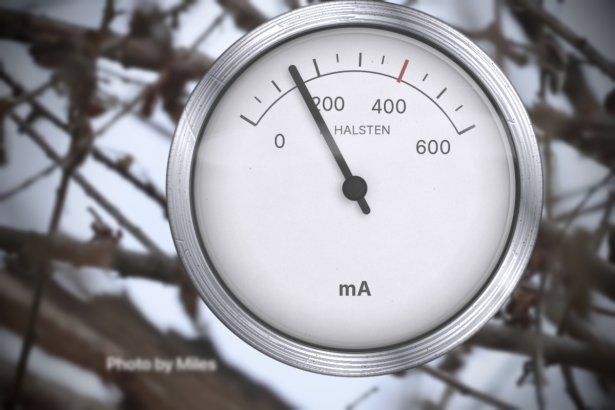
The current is {"value": 150, "unit": "mA"}
